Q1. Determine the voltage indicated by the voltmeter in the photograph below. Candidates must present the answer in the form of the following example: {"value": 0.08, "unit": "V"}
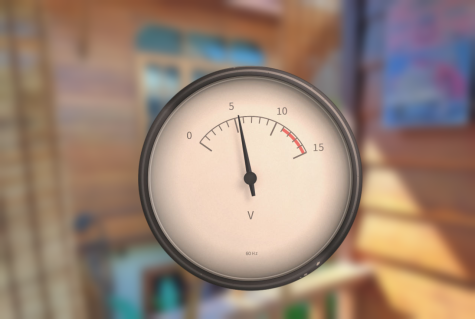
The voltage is {"value": 5.5, "unit": "V"}
